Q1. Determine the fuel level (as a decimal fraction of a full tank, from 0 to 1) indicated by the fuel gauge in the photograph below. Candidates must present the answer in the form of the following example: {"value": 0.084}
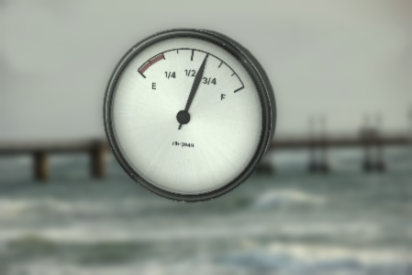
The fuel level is {"value": 0.625}
